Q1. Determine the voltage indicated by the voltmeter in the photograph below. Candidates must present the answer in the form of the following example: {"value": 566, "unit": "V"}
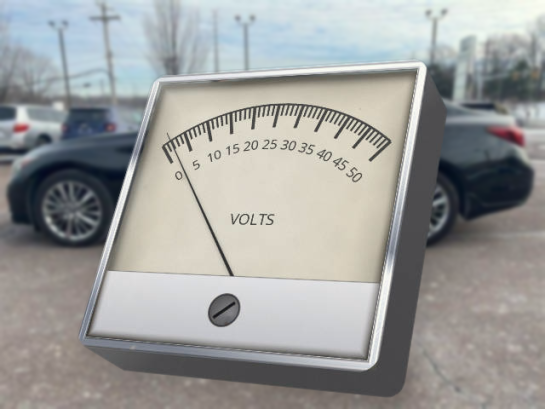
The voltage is {"value": 2, "unit": "V"}
